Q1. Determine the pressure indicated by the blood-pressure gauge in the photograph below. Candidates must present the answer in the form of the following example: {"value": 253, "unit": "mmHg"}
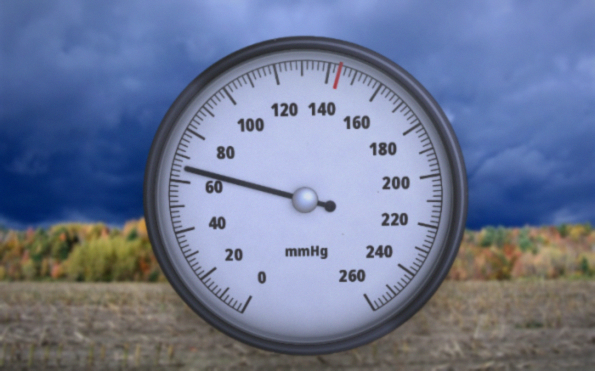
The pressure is {"value": 66, "unit": "mmHg"}
